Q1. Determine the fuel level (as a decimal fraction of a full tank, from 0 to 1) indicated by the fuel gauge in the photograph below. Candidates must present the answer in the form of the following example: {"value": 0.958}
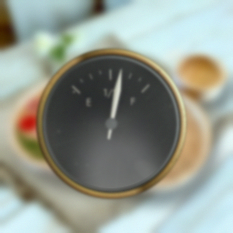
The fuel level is {"value": 0.625}
